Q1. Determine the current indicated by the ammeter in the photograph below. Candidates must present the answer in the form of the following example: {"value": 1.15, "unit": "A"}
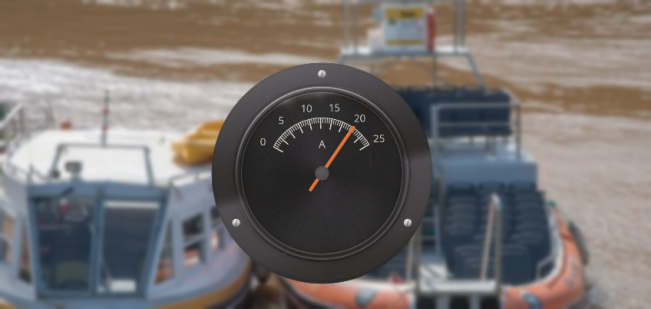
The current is {"value": 20, "unit": "A"}
